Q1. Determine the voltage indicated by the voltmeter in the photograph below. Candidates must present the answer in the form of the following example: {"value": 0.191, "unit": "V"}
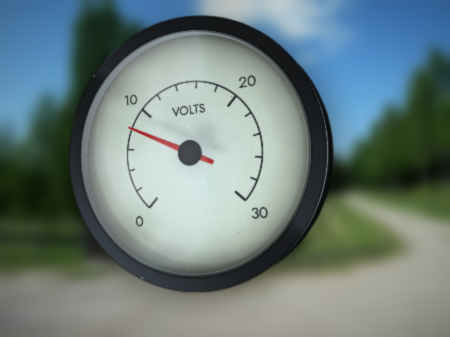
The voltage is {"value": 8, "unit": "V"}
